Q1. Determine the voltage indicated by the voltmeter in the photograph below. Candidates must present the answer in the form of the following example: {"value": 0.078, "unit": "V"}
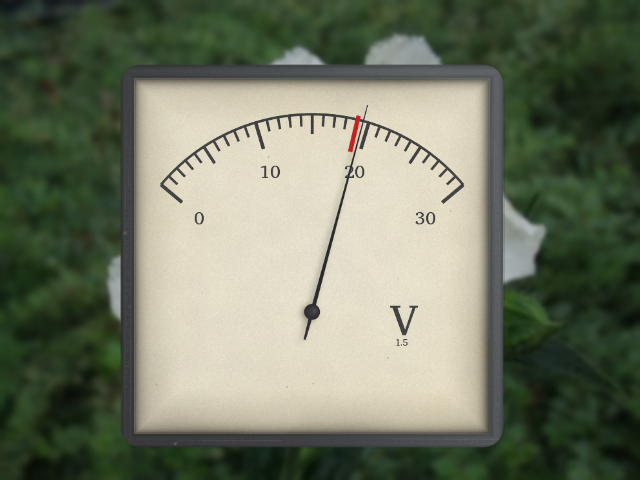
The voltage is {"value": 19.5, "unit": "V"}
